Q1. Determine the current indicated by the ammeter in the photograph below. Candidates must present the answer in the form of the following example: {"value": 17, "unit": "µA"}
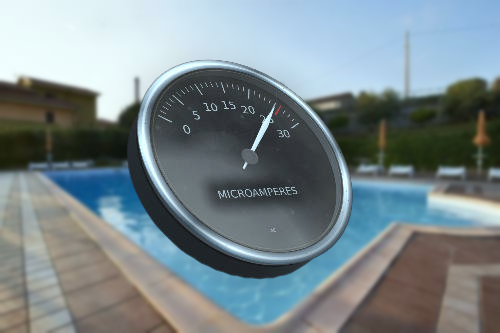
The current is {"value": 25, "unit": "µA"}
